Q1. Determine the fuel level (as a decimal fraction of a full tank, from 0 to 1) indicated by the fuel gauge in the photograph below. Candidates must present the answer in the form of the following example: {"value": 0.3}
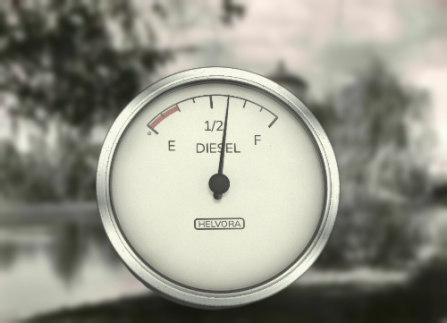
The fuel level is {"value": 0.625}
